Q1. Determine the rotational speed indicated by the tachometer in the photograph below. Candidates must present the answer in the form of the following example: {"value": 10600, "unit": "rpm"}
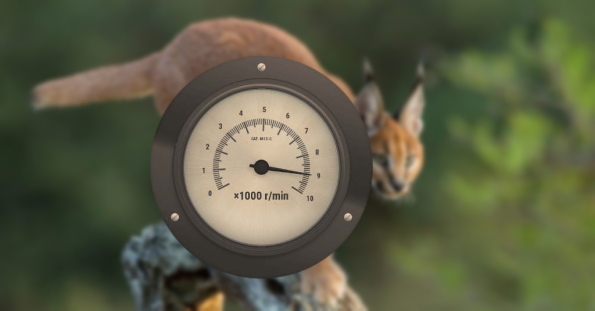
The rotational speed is {"value": 9000, "unit": "rpm"}
